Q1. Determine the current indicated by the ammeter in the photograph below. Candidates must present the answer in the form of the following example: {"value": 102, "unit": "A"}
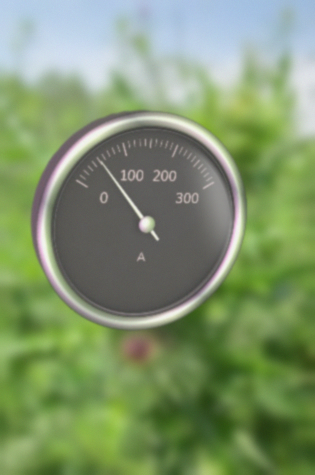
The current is {"value": 50, "unit": "A"}
